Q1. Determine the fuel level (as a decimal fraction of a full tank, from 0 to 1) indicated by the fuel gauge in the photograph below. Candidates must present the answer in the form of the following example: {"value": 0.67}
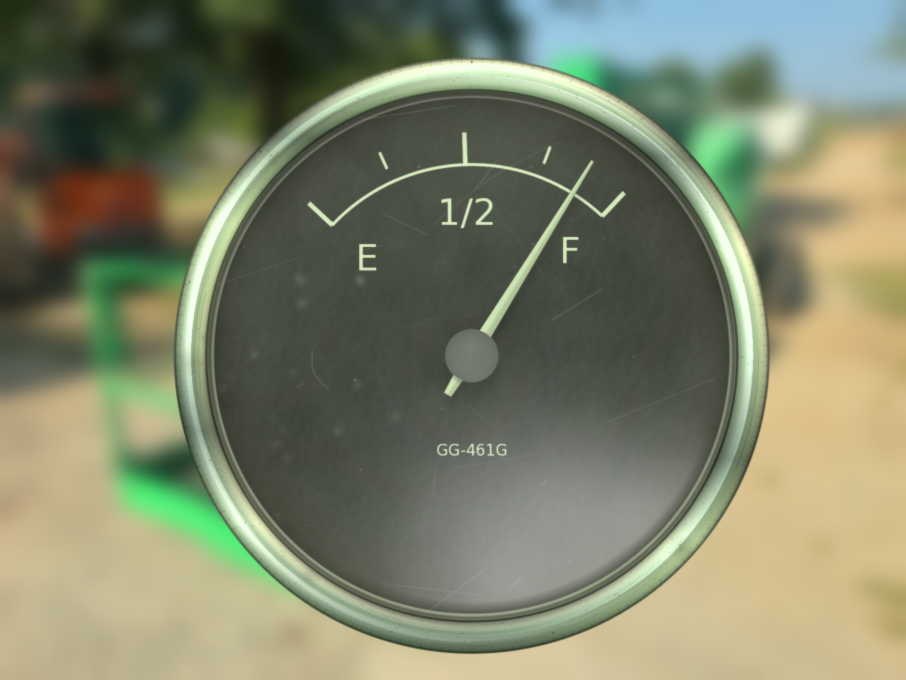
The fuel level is {"value": 0.875}
